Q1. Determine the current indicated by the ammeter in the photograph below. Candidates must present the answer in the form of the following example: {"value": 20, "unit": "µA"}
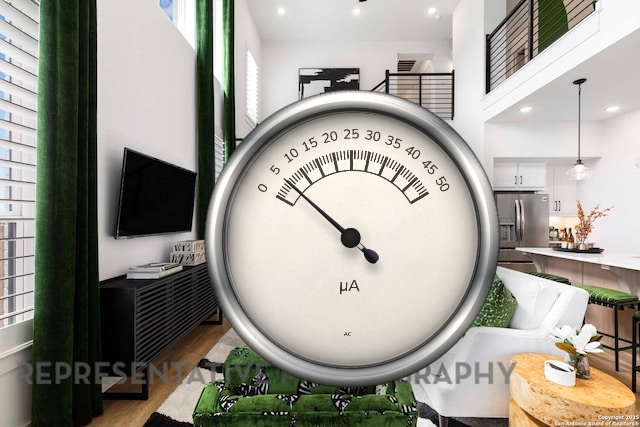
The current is {"value": 5, "unit": "µA"}
